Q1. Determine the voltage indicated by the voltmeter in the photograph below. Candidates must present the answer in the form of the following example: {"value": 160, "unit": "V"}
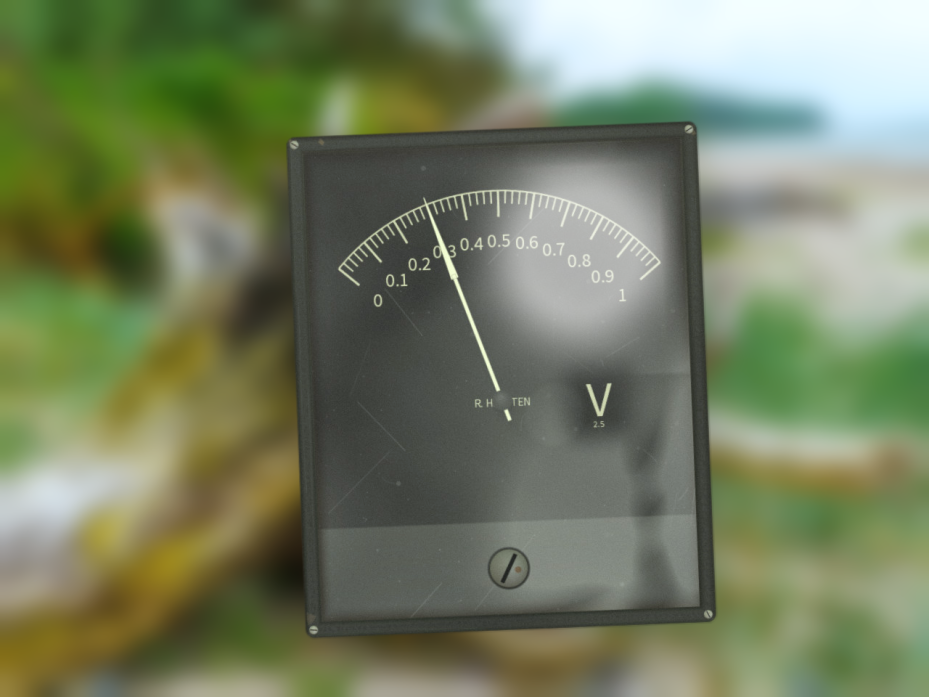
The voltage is {"value": 0.3, "unit": "V"}
